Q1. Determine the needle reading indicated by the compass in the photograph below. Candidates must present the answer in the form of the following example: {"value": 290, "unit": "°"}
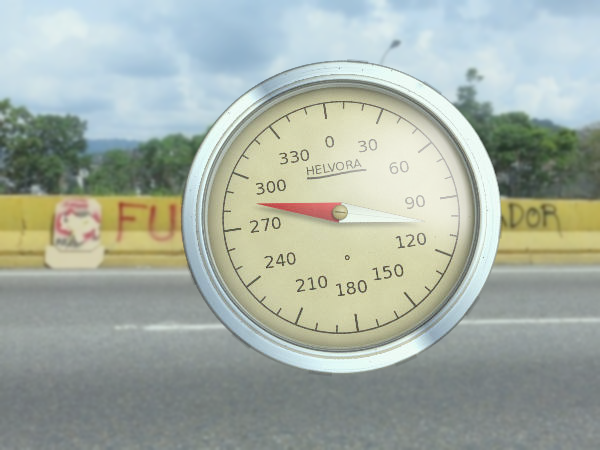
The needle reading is {"value": 285, "unit": "°"}
